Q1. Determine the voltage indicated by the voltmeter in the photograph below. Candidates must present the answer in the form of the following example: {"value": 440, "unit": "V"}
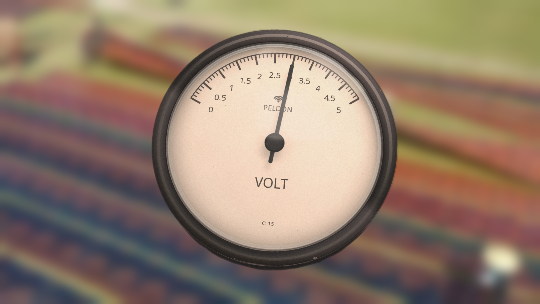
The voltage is {"value": 3, "unit": "V"}
